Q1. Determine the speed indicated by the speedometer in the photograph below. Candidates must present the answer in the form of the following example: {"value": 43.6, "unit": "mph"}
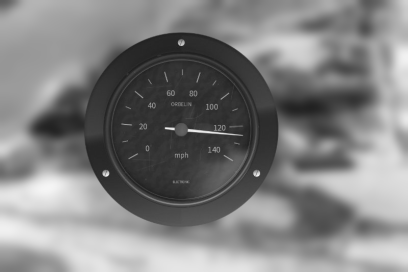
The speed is {"value": 125, "unit": "mph"}
